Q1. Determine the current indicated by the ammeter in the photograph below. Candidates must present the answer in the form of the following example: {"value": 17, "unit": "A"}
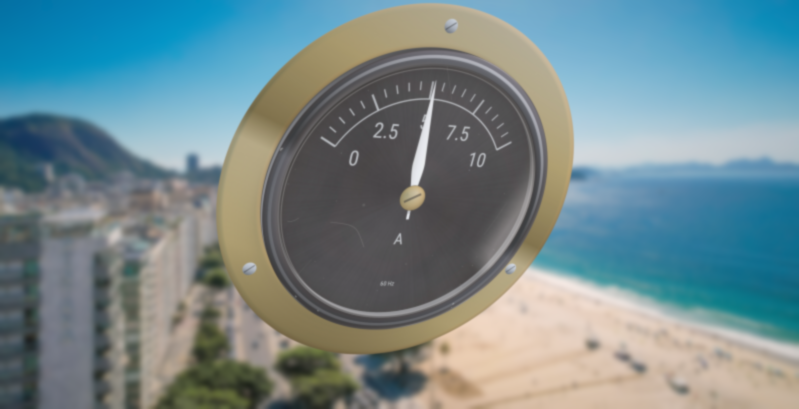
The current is {"value": 5, "unit": "A"}
